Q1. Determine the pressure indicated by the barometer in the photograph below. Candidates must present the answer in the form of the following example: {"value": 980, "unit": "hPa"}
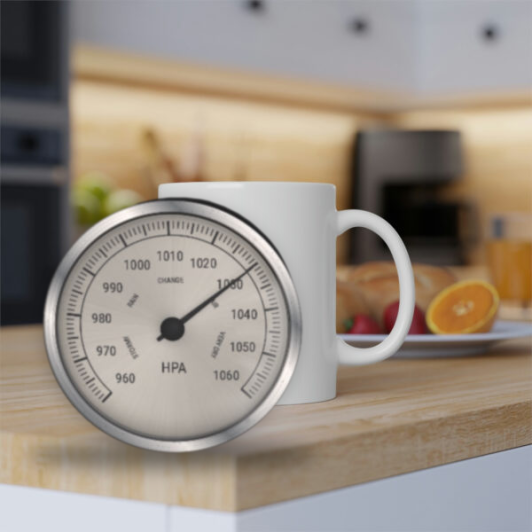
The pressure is {"value": 1030, "unit": "hPa"}
